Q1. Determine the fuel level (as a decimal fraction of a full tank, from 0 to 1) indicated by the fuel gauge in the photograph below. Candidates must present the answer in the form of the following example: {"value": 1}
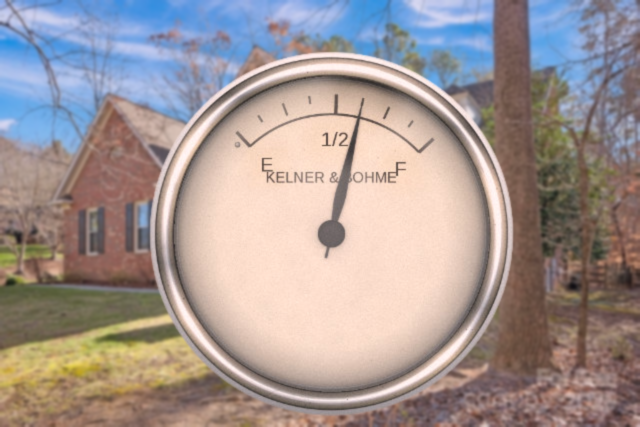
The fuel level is {"value": 0.625}
